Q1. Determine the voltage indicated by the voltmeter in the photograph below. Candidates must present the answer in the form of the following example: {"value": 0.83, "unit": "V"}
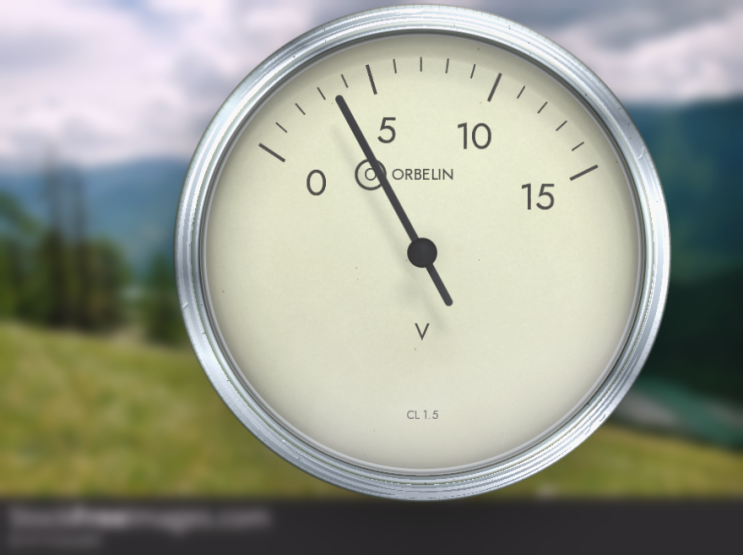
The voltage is {"value": 3.5, "unit": "V"}
